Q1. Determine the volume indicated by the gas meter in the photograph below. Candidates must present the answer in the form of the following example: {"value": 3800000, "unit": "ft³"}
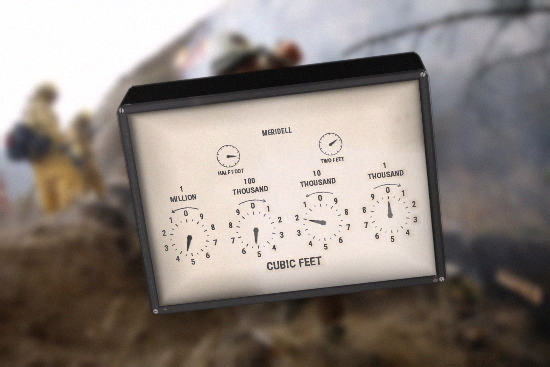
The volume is {"value": 452000, "unit": "ft³"}
